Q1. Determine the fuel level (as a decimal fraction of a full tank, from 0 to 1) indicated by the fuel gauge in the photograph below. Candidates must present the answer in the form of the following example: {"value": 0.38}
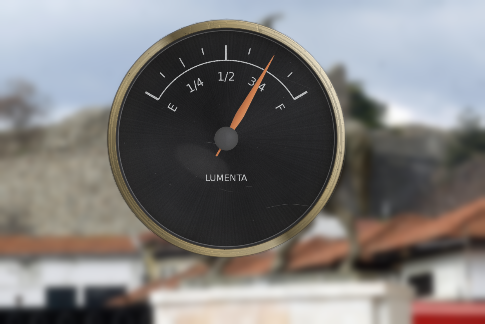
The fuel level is {"value": 0.75}
